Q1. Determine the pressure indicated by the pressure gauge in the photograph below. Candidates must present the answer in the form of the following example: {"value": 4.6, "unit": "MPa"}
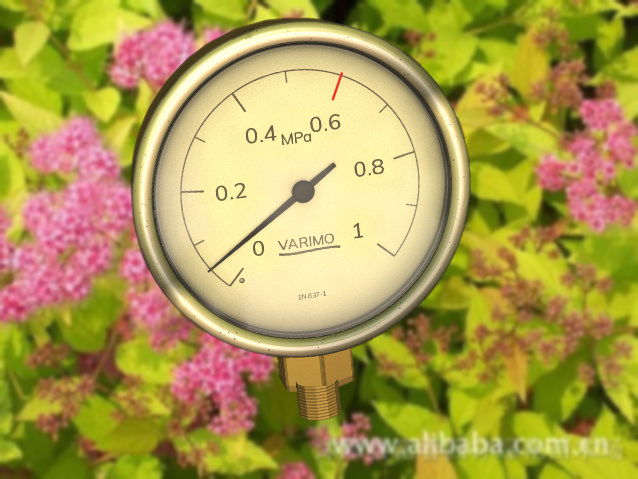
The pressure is {"value": 0.05, "unit": "MPa"}
